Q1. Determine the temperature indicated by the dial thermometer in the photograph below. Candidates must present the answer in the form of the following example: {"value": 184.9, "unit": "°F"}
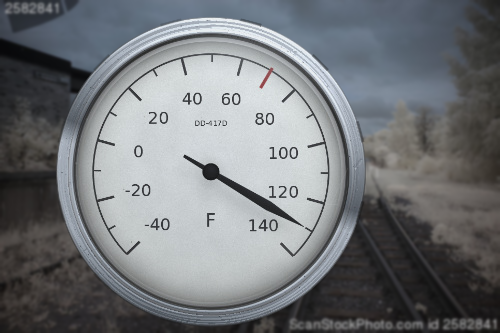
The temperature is {"value": 130, "unit": "°F"}
